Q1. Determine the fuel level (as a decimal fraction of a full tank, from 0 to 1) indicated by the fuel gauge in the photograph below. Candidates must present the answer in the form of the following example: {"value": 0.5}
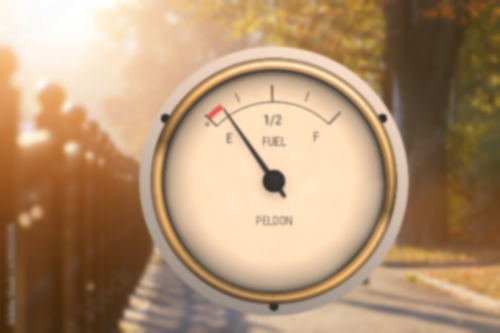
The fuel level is {"value": 0.125}
